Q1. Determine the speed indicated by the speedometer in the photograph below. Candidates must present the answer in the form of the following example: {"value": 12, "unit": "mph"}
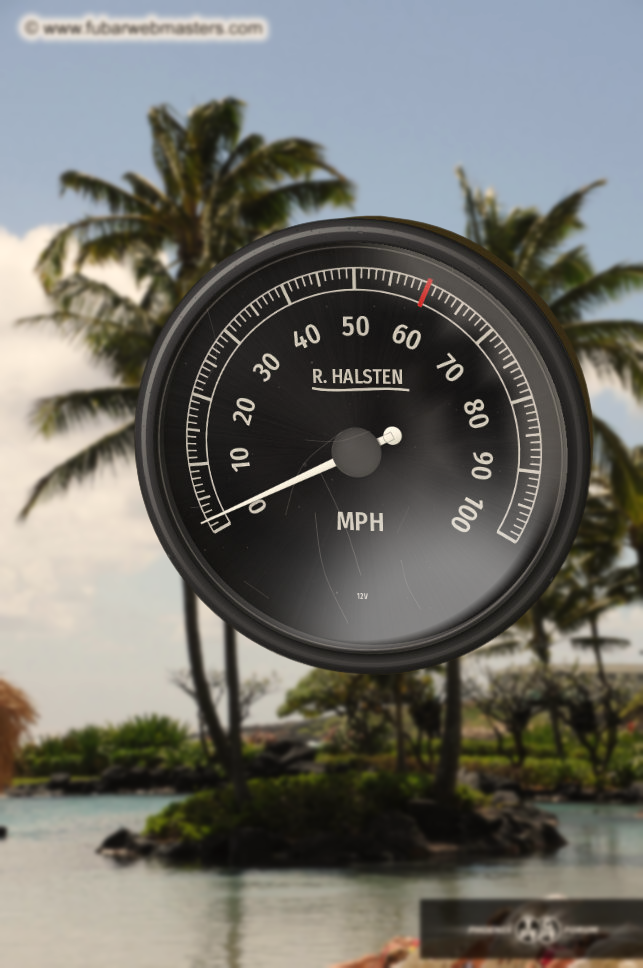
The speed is {"value": 2, "unit": "mph"}
